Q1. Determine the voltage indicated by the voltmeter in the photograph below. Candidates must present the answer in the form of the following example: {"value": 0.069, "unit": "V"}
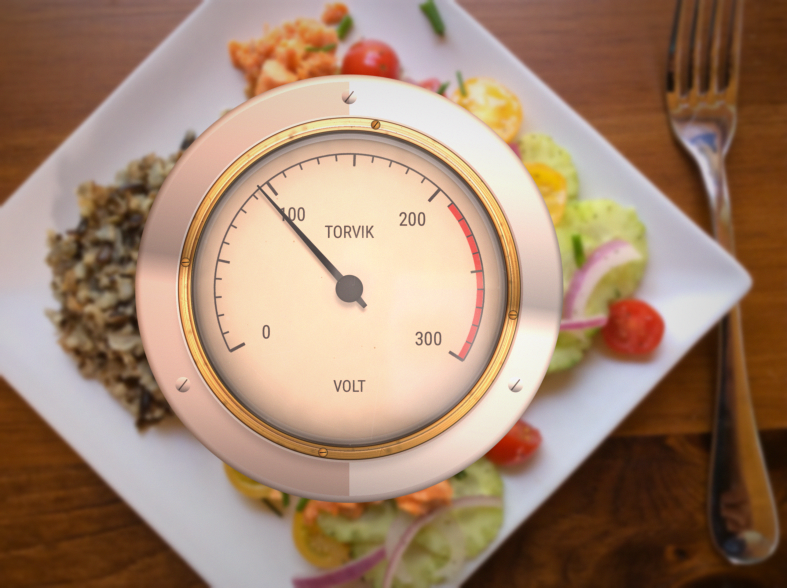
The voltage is {"value": 95, "unit": "V"}
